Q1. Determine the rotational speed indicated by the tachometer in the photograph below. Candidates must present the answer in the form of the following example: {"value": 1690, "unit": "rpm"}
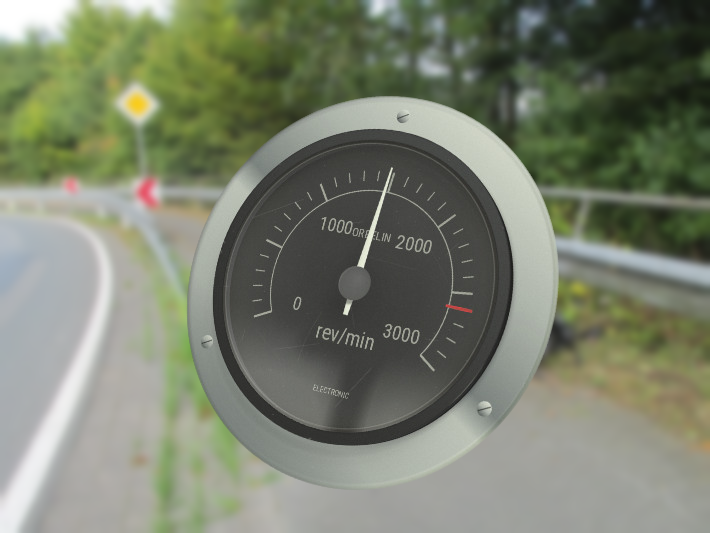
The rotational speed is {"value": 1500, "unit": "rpm"}
